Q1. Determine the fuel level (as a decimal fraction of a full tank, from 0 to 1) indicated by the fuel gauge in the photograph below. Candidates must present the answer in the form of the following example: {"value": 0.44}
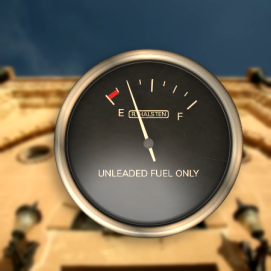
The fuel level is {"value": 0.25}
